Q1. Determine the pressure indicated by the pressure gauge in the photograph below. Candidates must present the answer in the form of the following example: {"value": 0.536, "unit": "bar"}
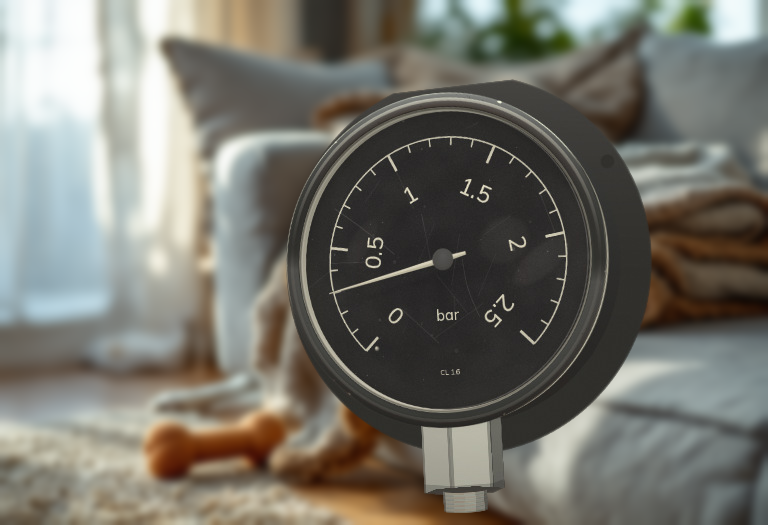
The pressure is {"value": 0.3, "unit": "bar"}
